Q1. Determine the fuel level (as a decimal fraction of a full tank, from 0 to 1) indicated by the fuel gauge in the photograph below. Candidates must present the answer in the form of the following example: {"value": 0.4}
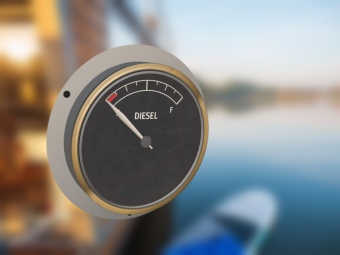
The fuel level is {"value": 0}
